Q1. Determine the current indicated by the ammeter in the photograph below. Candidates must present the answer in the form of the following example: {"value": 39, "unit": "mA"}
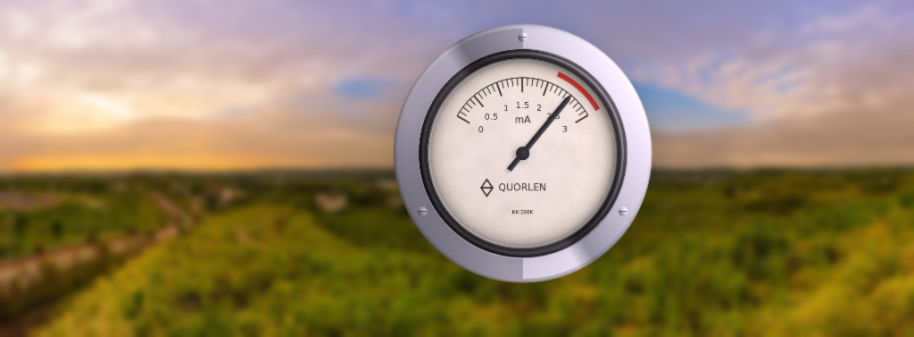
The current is {"value": 2.5, "unit": "mA"}
